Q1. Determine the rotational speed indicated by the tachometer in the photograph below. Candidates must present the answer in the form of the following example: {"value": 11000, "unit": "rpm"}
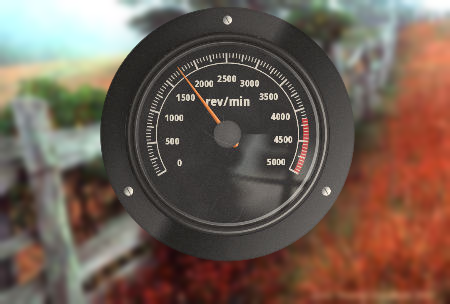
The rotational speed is {"value": 1750, "unit": "rpm"}
